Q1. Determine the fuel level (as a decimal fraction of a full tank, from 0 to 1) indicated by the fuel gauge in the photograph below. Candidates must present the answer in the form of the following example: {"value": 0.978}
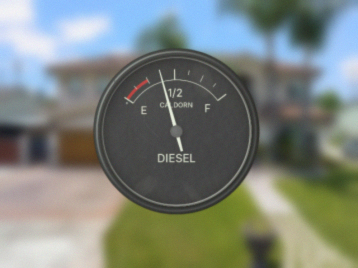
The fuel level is {"value": 0.375}
